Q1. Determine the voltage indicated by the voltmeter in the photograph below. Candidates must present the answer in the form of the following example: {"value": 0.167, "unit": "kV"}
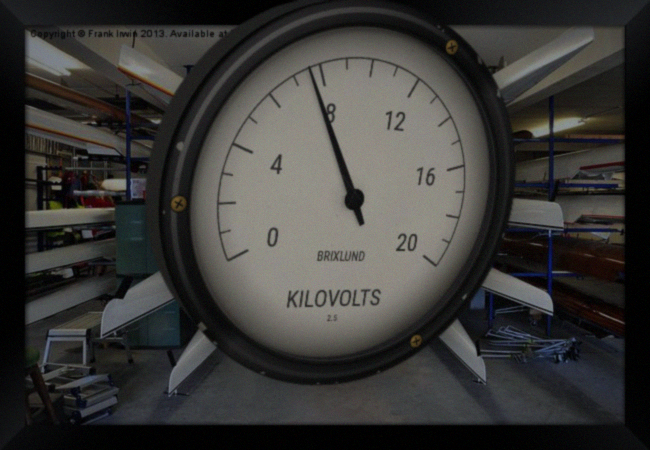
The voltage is {"value": 7.5, "unit": "kV"}
